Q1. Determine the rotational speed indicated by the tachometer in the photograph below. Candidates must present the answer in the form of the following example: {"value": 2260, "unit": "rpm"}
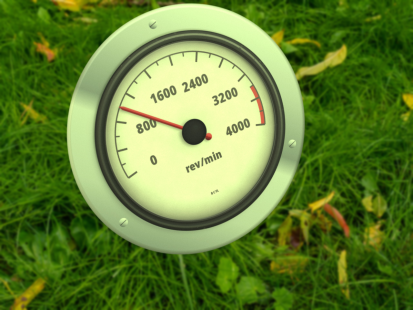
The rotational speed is {"value": 1000, "unit": "rpm"}
